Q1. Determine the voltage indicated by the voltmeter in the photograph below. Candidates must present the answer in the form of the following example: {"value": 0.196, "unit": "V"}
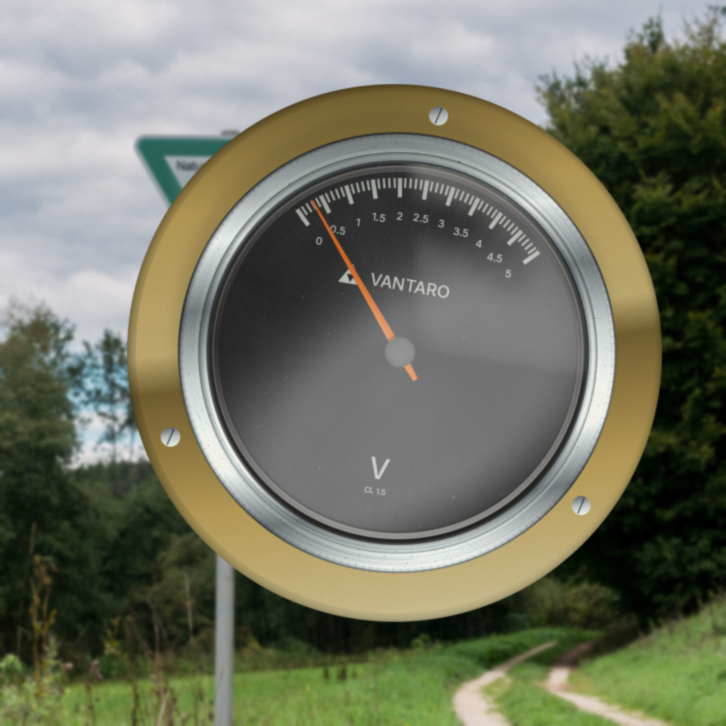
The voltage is {"value": 0.3, "unit": "V"}
